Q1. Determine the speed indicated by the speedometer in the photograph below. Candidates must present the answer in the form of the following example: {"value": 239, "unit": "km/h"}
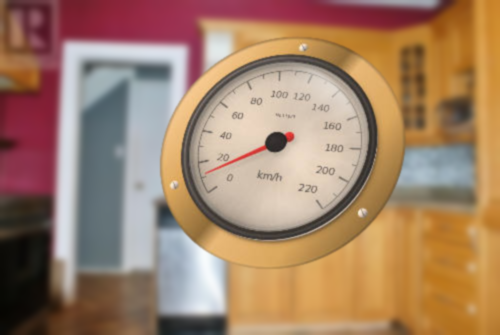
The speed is {"value": 10, "unit": "km/h"}
